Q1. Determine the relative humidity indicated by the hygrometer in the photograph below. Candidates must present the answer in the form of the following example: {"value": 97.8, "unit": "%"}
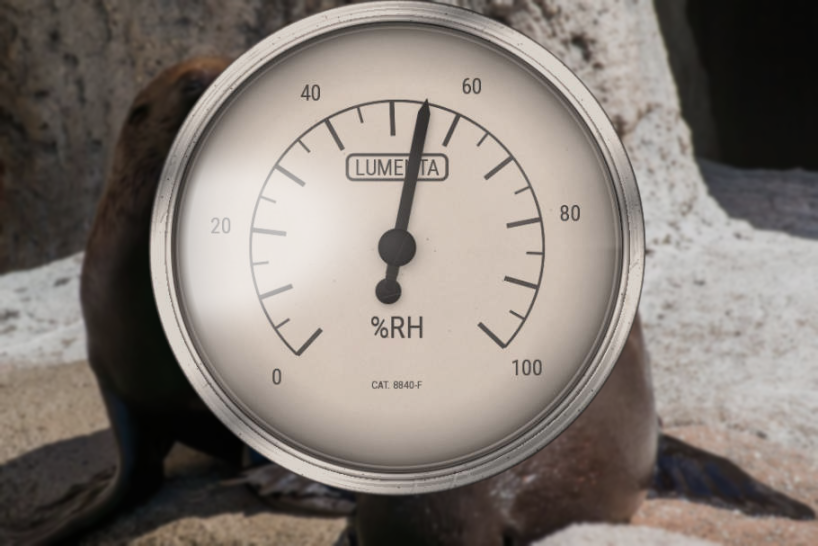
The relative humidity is {"value": 55, "unit": "%"}
